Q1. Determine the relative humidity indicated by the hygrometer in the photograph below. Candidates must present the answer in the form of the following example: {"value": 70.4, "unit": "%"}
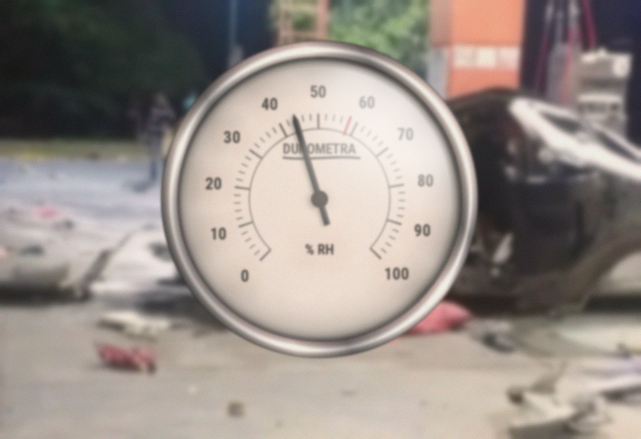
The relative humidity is {"value": 44, "unit": "%"}
